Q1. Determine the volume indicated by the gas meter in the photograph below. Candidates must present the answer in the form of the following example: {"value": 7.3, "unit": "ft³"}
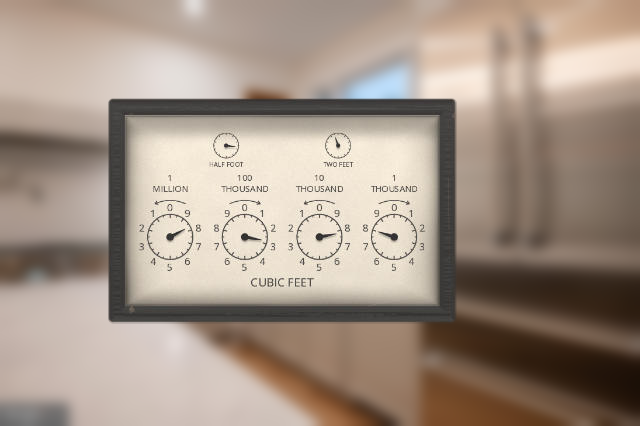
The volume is {"value": 827800, "unit": "ft³"}
